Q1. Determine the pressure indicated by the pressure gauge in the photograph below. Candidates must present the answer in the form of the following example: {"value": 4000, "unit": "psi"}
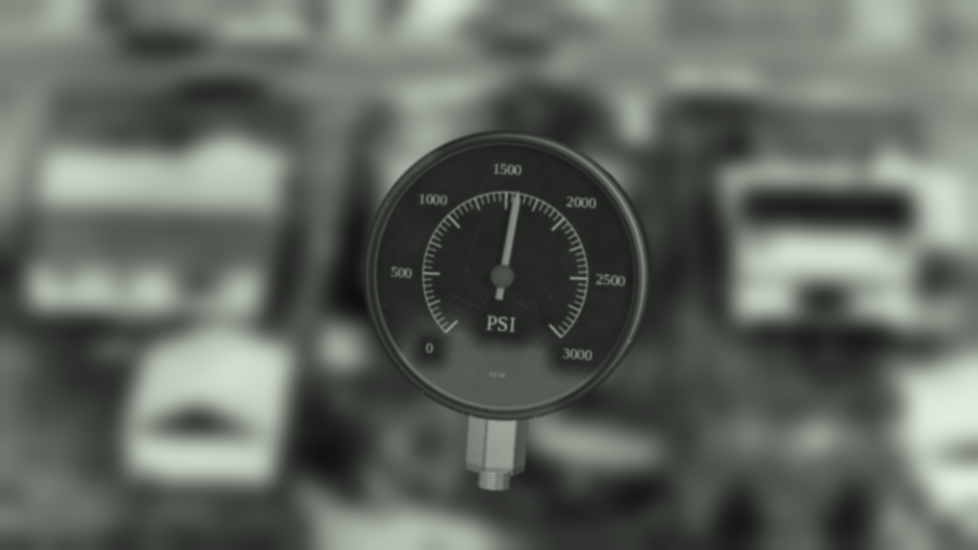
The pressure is {"value": 1600, "unit": "psi"}
